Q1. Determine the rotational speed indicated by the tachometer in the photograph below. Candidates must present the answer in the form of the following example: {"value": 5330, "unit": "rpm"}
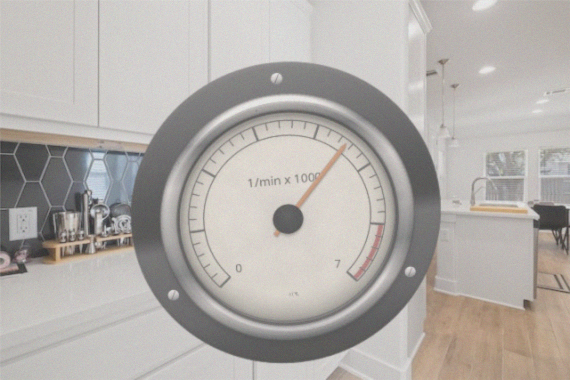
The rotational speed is {"value": 4500, "unit": "rpm"}
